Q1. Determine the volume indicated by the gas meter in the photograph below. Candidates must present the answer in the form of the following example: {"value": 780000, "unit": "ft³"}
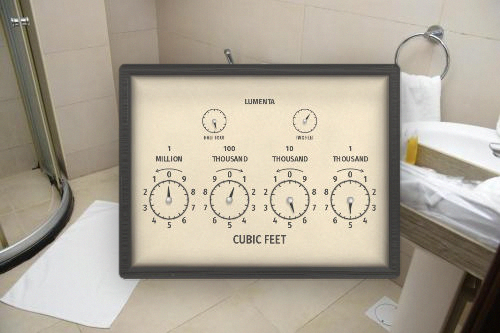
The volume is {"value": 5500, "unit": "ft³"}
